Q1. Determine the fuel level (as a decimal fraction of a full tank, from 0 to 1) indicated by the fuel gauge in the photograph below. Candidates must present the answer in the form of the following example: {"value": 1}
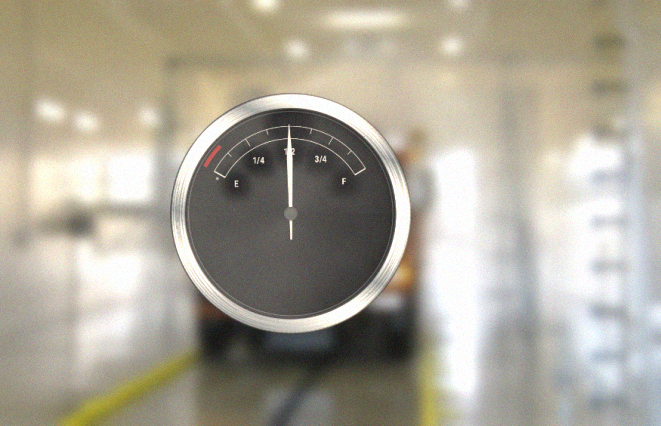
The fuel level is {"value": 0.5}
